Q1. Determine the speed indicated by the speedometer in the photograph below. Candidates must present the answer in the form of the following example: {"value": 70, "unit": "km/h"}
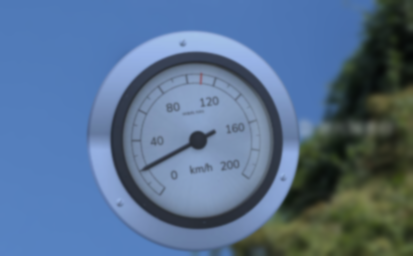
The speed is {"value": 20, "unit": "km/h"}
